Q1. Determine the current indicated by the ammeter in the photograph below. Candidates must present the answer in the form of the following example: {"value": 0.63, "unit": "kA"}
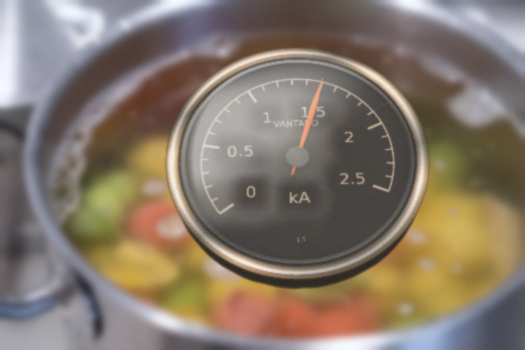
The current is {"value": 1.5, "unit": "kA"}
